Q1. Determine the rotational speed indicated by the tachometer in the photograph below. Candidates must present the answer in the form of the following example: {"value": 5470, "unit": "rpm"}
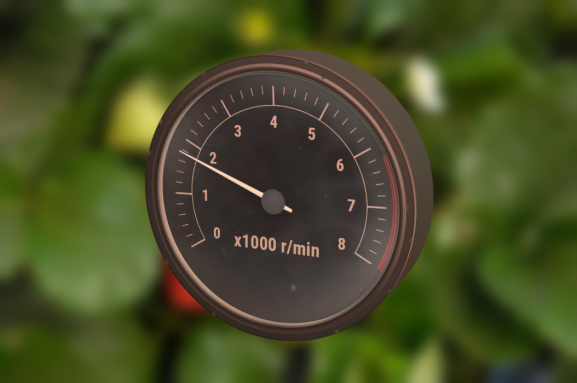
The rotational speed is {"value": 1800, "unit": "rpm"}
